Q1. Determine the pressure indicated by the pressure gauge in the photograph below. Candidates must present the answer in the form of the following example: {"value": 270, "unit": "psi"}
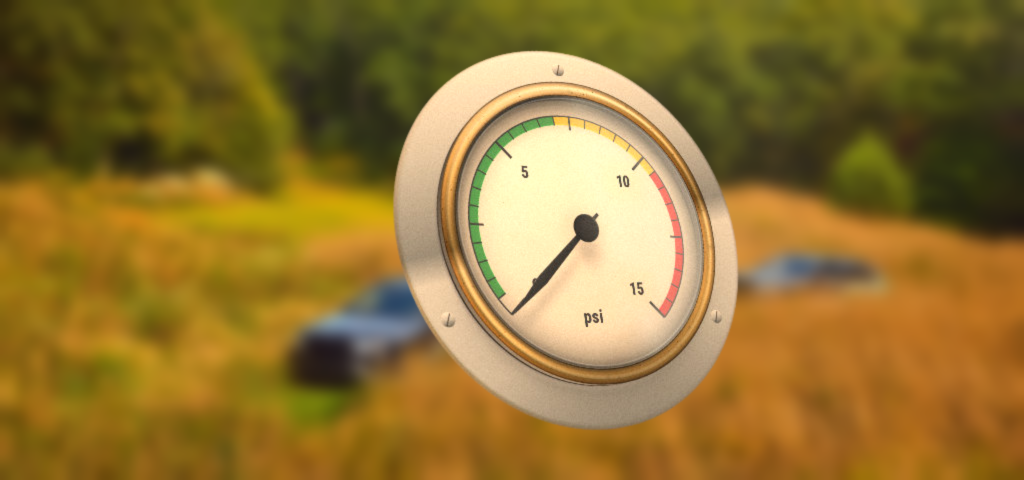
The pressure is {"value": 0, "unit": "psi"}
